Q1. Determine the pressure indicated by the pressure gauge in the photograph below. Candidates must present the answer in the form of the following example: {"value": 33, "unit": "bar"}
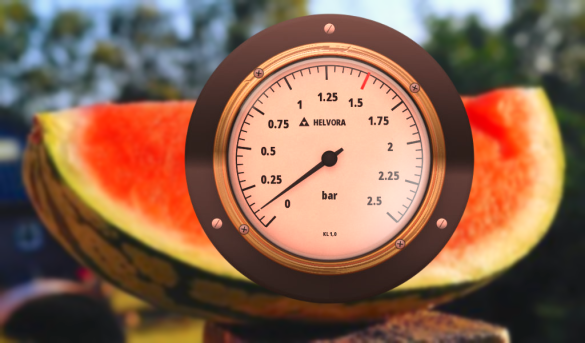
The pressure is {"value": 0.1, "unit": "bar"}
